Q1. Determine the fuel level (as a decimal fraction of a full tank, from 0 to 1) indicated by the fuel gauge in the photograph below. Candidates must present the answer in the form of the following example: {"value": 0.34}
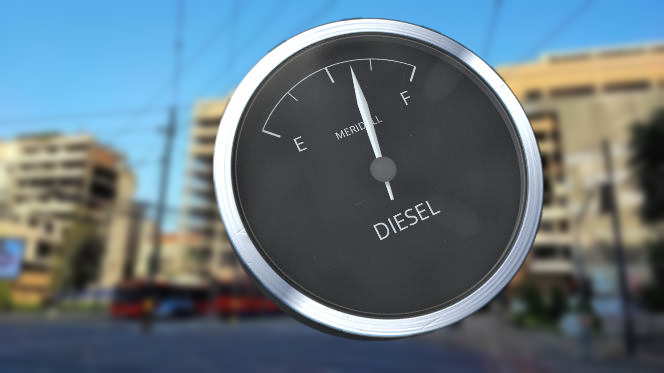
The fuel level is {"value": 0.625}
